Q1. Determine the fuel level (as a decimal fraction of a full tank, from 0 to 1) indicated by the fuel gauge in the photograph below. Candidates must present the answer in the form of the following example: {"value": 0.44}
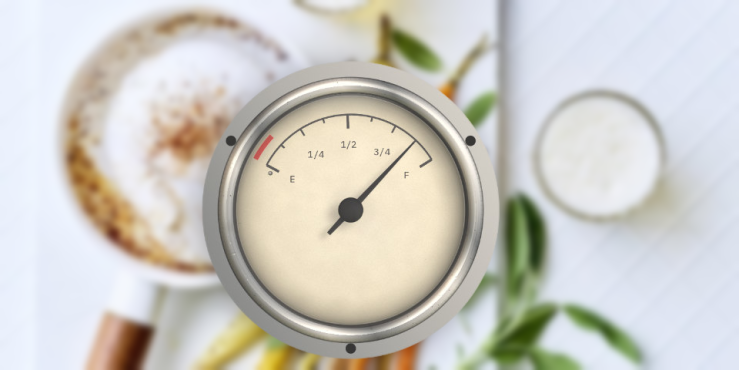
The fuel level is {"value": 0.875}
